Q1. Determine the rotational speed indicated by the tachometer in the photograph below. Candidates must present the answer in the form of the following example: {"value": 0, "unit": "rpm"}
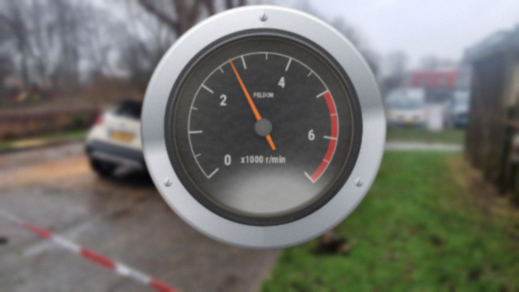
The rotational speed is {"value": 2750, "unit": "rpm"}
